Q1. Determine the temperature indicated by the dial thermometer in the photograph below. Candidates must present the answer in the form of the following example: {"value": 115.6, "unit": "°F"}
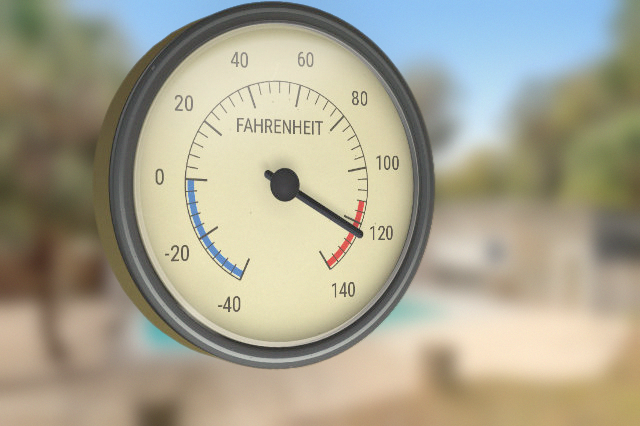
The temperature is {"value": 124, "unit": "°F"}
